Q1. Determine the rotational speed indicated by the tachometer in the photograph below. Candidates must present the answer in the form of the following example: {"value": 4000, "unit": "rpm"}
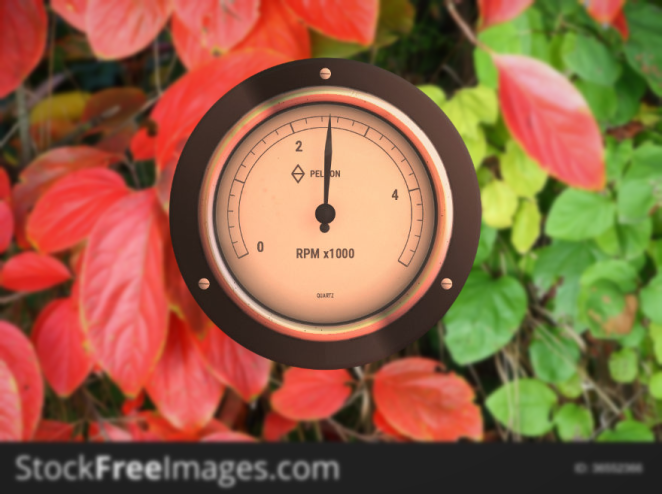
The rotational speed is {"value": 2500, "unit": "rpm"}
